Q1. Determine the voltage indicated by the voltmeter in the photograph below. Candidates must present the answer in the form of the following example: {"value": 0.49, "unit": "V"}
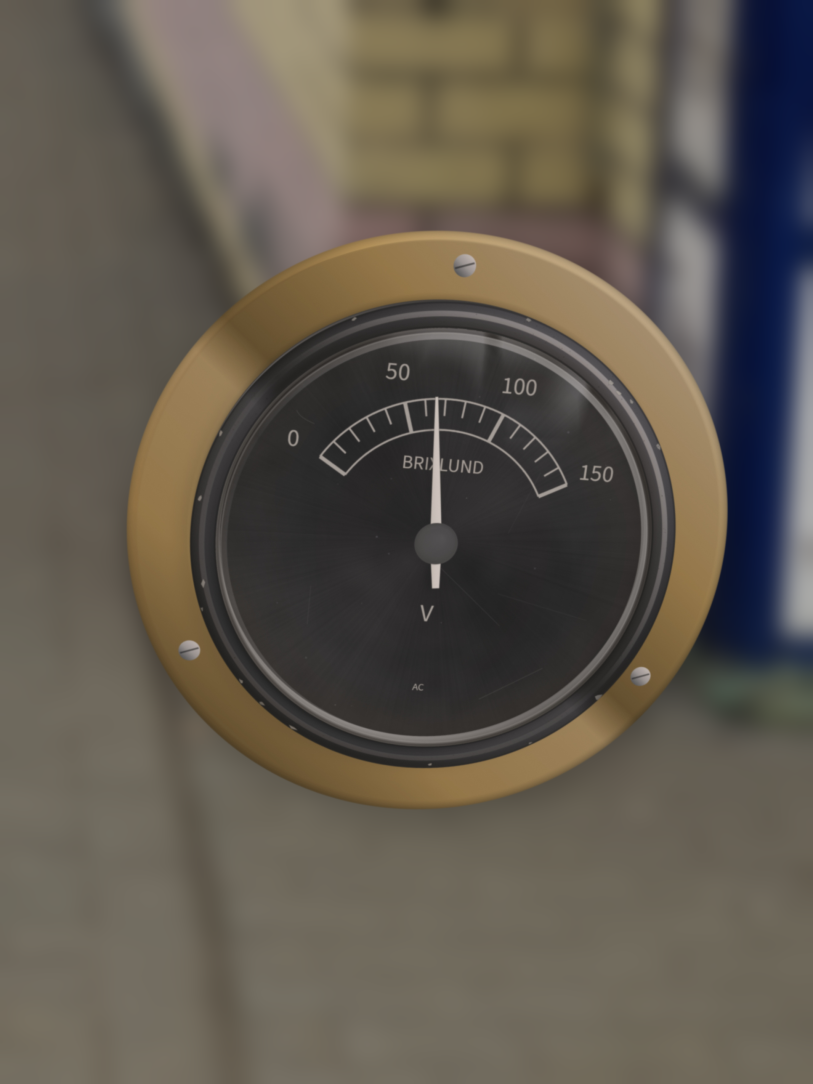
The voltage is {"value": 65, "unit": "V"}
